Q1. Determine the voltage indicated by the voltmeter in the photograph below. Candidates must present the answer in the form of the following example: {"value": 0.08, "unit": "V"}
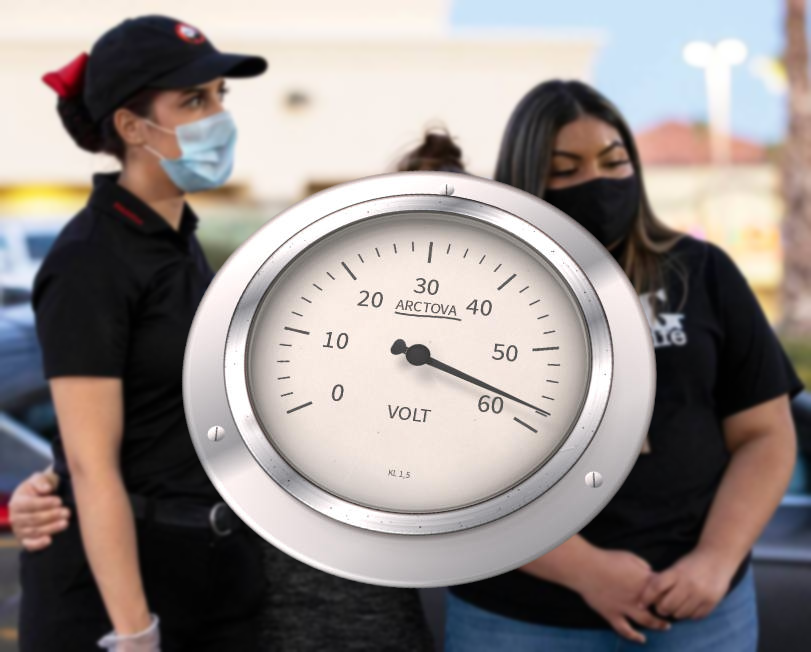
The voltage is {"value": 58, "unit": "V"}
